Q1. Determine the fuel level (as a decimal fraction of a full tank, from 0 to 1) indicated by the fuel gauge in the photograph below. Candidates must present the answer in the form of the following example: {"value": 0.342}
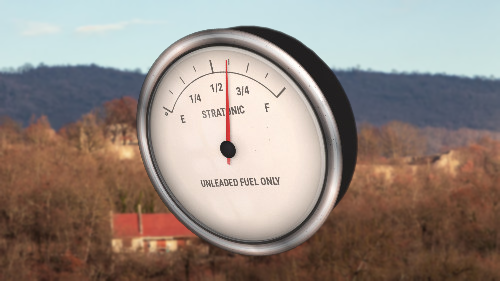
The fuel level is {"value": 0.625}
